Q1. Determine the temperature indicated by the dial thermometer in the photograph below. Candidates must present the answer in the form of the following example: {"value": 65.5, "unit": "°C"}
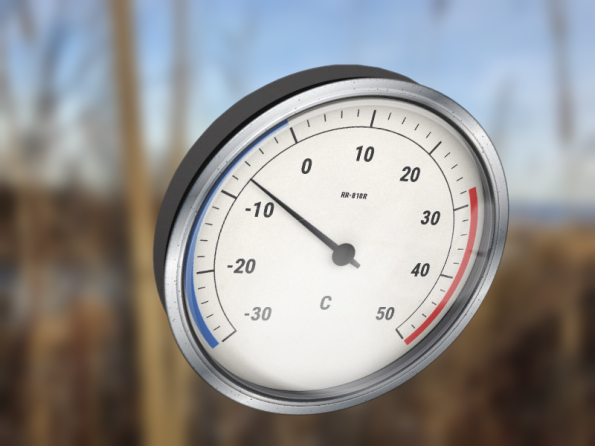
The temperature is {"value": -7, "unit": "°C"}
